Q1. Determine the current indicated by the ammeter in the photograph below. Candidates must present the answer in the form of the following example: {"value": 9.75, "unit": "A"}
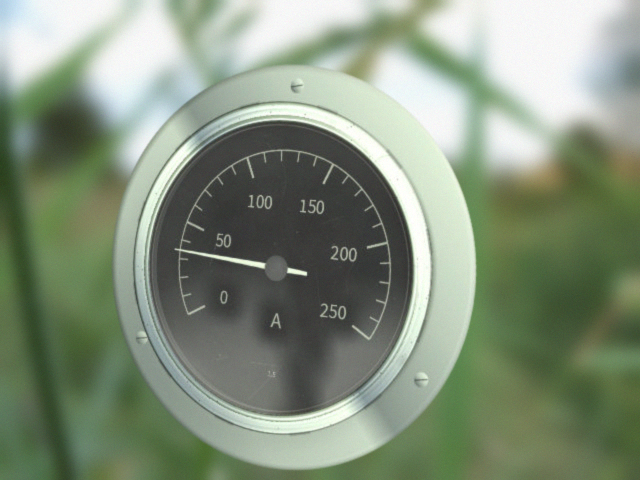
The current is {"value": 35, "unit": "A"}
